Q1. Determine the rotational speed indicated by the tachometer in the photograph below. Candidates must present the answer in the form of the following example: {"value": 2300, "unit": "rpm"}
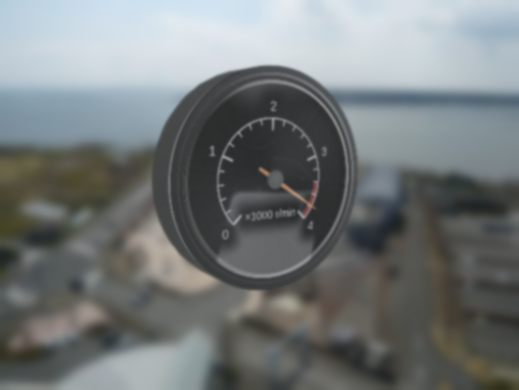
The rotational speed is {"value": 3800, "unit": "rpm"}
